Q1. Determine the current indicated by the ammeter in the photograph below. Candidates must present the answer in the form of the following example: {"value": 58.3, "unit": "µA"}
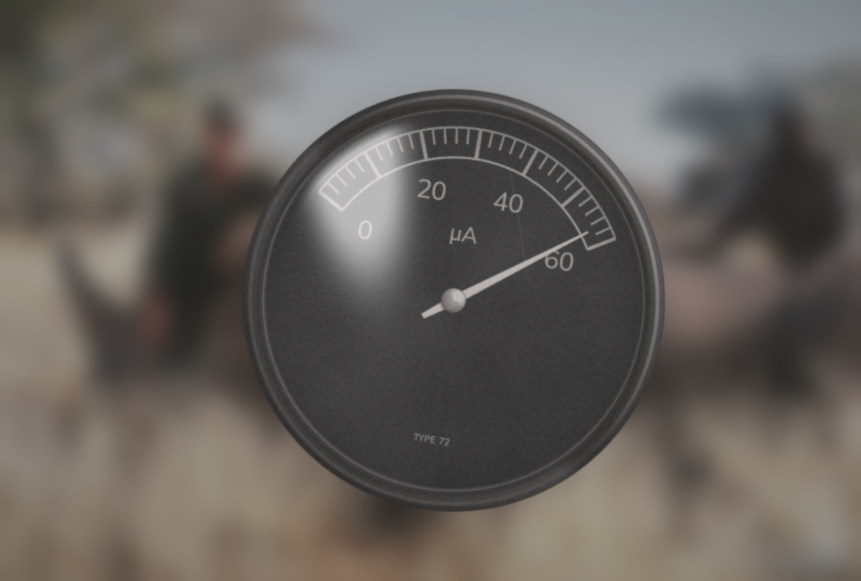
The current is {"value": 57, "unit": "µA"}
